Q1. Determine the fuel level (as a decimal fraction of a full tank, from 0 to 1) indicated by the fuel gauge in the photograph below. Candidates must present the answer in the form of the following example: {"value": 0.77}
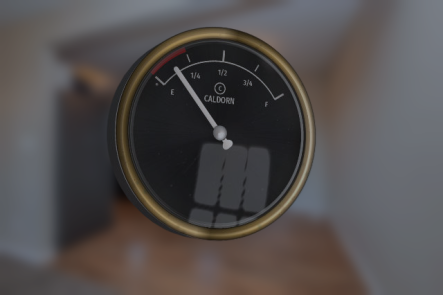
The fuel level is {"value": 0.125}
